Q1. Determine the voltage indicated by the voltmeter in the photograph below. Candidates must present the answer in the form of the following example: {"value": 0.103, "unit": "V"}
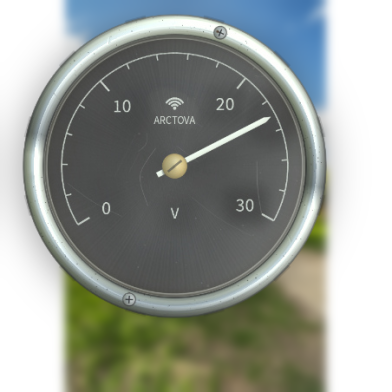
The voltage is {"value": 23, "unit": "V"}
